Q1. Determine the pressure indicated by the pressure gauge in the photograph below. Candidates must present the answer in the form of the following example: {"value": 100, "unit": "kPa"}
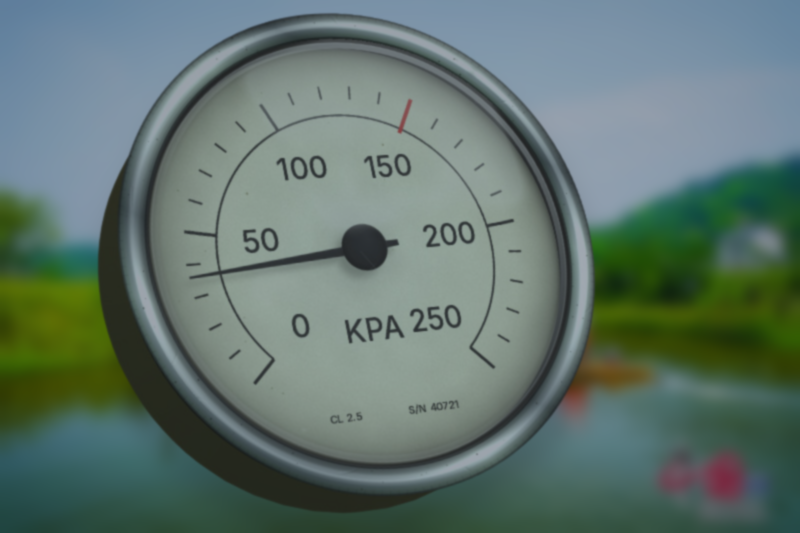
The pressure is {"value": 35, "unit": "kPa"}
